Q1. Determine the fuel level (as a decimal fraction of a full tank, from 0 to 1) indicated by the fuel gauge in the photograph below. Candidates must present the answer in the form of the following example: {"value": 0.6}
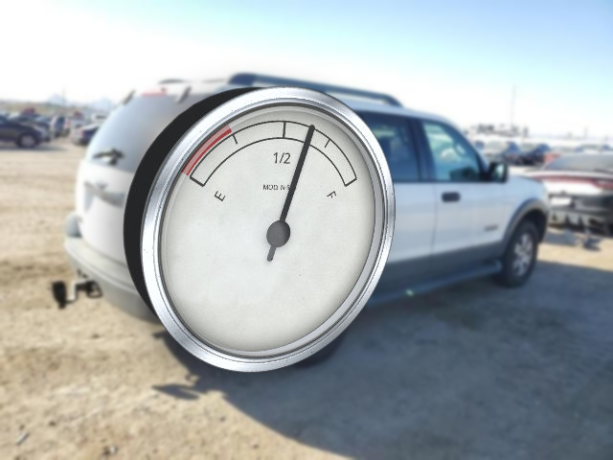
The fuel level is {"value": 0.625}
